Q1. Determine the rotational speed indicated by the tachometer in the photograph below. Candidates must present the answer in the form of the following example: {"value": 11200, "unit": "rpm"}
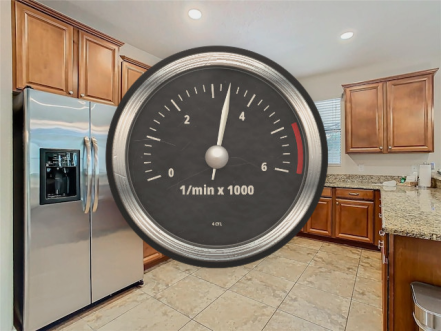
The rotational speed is {"value": 3400, "unit": "rpm"}
